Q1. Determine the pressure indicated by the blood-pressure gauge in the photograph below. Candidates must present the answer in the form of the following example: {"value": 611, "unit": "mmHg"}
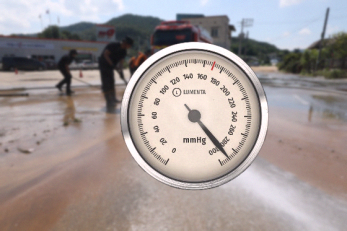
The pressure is {"value": 290, "unit": "mmHg"}
